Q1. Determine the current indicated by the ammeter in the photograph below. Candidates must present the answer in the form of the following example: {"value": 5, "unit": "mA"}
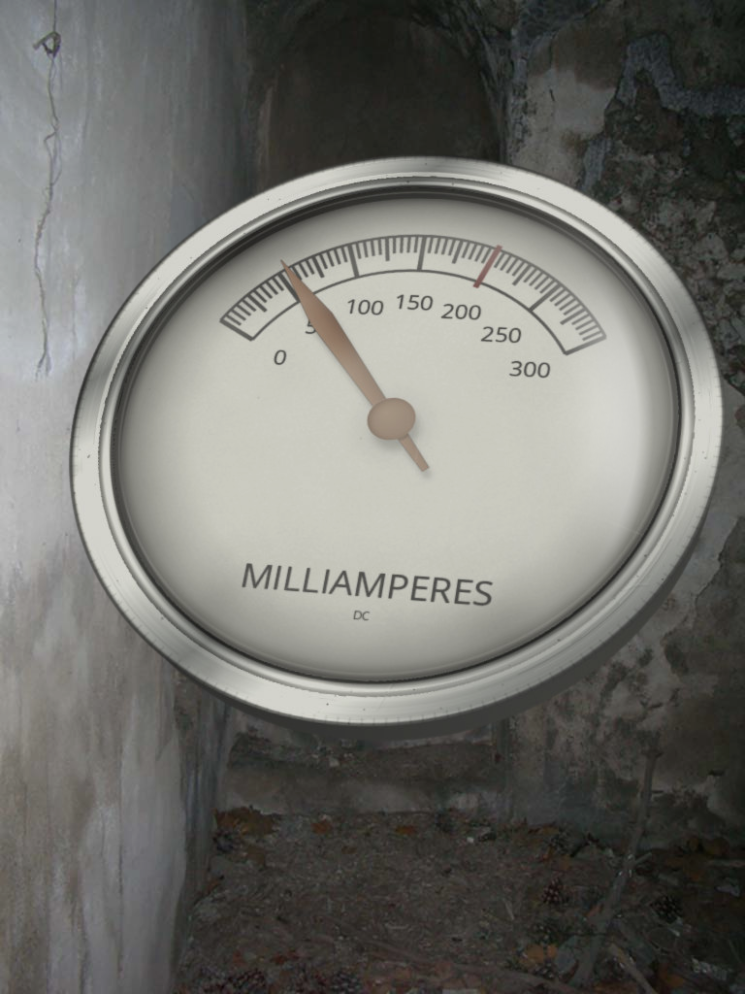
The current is {"value": 55, "unit": "mA"}
